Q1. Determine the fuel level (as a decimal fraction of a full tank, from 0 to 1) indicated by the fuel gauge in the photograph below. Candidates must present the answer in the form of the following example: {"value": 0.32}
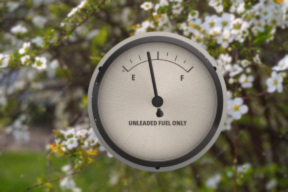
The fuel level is {"value": 0.375}
